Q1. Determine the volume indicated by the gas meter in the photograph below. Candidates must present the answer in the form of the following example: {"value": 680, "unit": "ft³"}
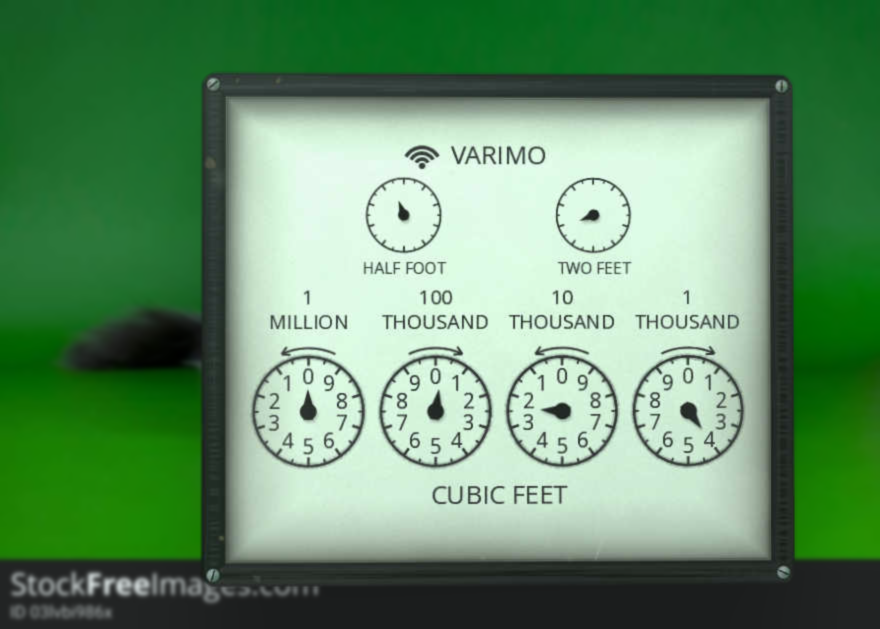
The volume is {"value": 2400, "unit": "ft³"}
